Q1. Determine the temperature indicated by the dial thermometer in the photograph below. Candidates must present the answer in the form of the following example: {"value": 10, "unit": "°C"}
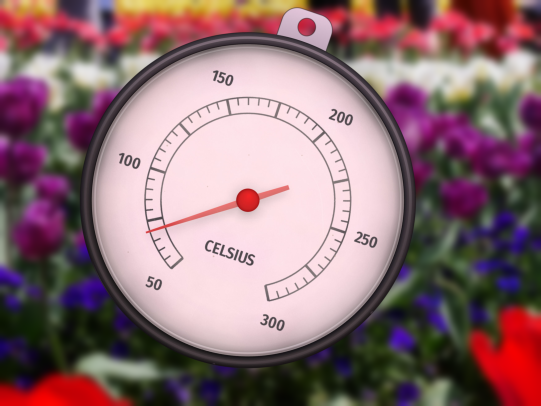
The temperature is {"value": 70, "unit": "°C"}
